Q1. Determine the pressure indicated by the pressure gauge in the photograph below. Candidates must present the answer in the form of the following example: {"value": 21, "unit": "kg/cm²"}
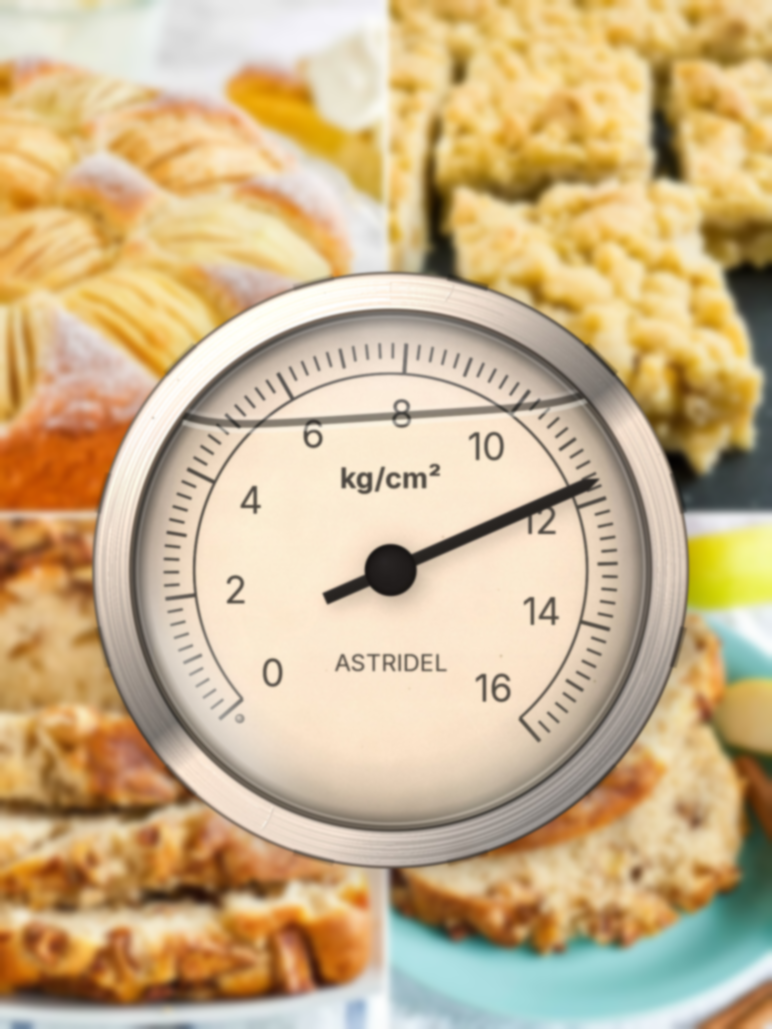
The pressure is {"value": 11.7, "unit": "kg/cm²"}
